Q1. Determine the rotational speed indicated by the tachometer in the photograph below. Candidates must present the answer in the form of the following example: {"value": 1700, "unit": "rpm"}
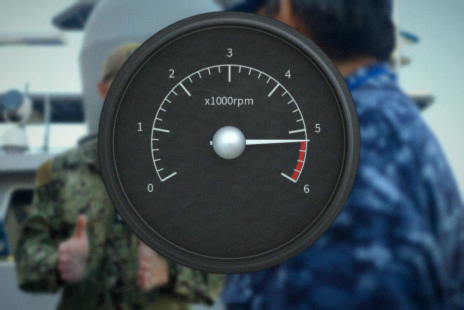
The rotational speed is {"value": 5200, "unit": "rpm"}
